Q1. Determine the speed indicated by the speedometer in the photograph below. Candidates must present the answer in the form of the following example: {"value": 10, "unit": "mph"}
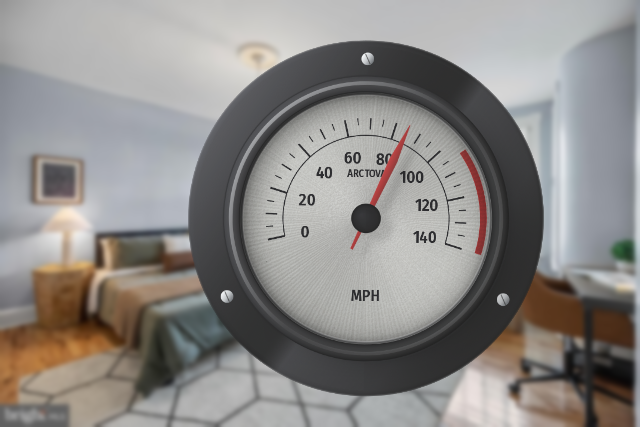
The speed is {"value": 85, "unit": "mph"}
